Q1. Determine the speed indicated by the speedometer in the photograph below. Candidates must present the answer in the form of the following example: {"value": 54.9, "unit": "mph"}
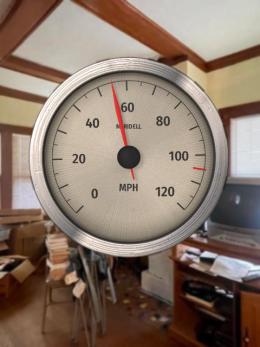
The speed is {"value": 55, "unit": "mph"}
